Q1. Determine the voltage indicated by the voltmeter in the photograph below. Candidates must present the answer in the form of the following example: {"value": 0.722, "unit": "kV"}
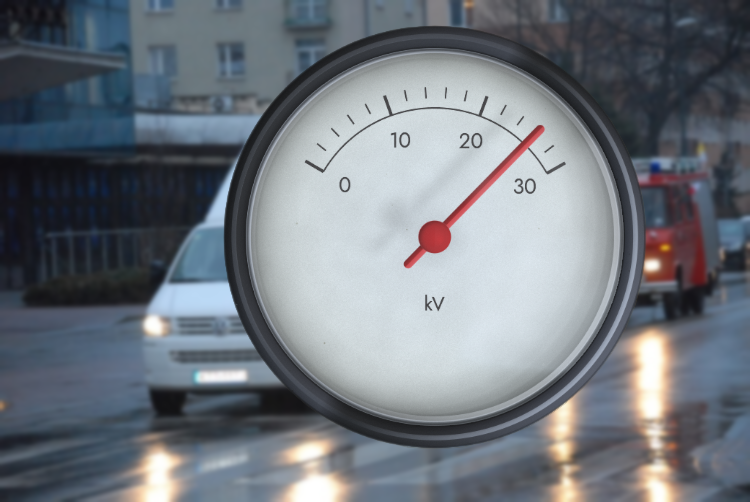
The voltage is {"value": 26, "unit": "kV"}
